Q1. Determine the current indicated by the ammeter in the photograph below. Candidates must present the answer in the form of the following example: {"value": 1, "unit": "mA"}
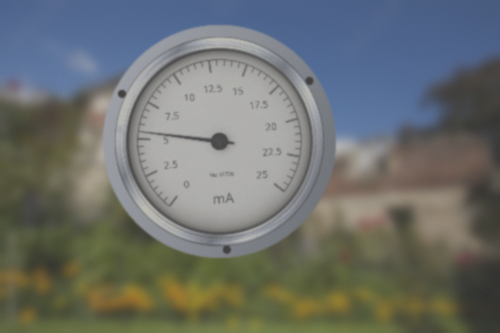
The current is {"value": 5.5, "unit": "mA"}
